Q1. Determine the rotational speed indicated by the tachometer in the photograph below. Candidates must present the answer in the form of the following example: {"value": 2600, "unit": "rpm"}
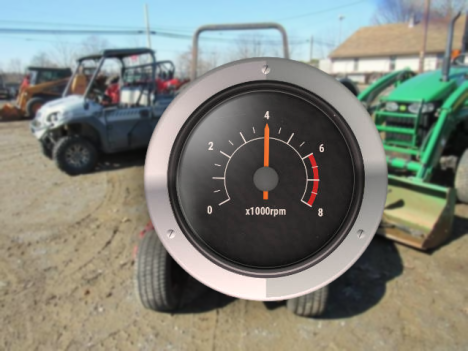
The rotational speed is {"value": 4000, "unit": "rpm"}
